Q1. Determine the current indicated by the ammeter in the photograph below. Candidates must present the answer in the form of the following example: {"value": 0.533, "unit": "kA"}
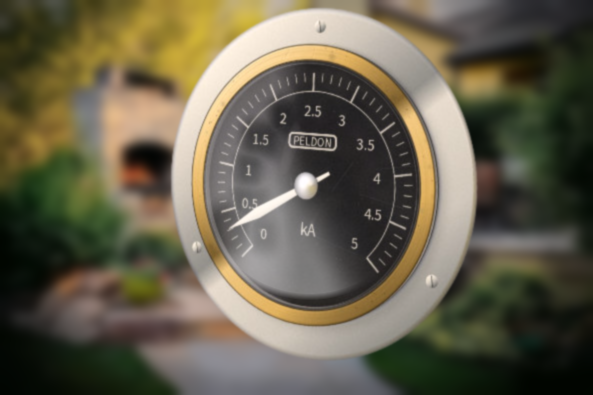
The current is {"value": 0.3, "unit": "kA"}
